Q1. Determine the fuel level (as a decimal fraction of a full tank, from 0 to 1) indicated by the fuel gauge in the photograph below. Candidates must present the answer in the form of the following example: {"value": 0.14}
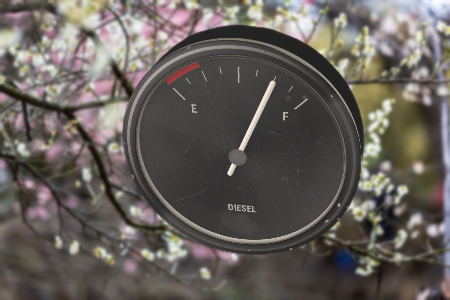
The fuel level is {"value": 0.75}
